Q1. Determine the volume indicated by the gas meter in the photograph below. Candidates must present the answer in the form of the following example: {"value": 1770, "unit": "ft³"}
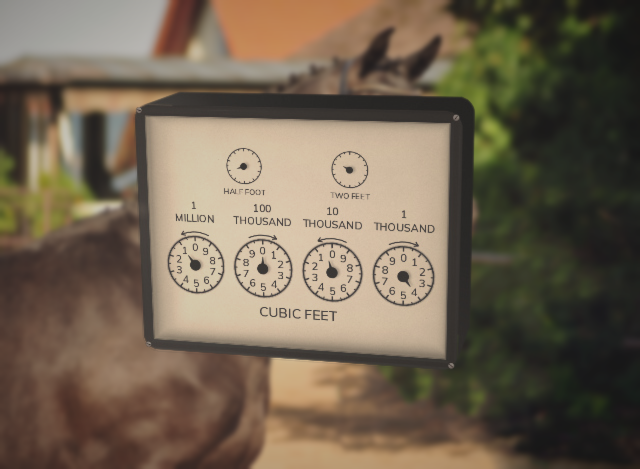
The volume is {"value": 100400, "unit": "ft³"}
